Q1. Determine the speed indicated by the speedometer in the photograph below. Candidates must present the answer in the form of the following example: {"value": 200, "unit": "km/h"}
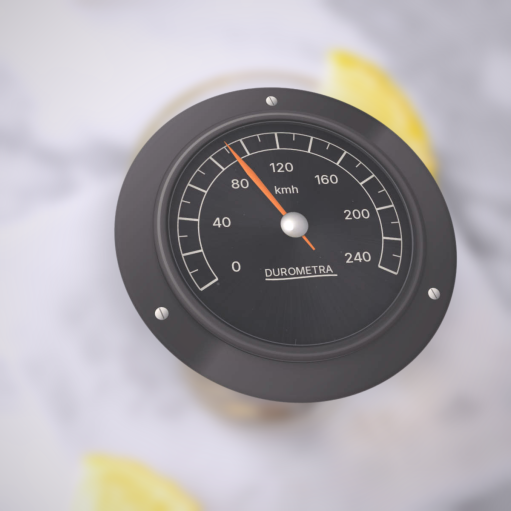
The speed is {"value": 90, "unit": "km/h"}
